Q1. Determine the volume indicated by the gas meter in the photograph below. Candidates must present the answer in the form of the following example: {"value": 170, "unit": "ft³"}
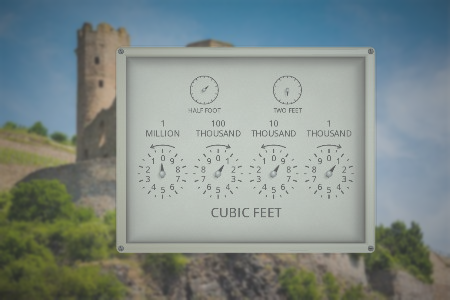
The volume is {"value": 9100, "unit": "ft³"}
